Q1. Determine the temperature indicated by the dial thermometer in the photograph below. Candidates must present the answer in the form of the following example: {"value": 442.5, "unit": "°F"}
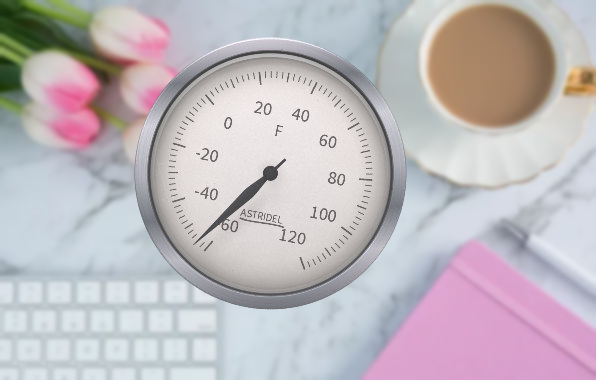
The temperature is {"value": -56, "unit": "°F"}
